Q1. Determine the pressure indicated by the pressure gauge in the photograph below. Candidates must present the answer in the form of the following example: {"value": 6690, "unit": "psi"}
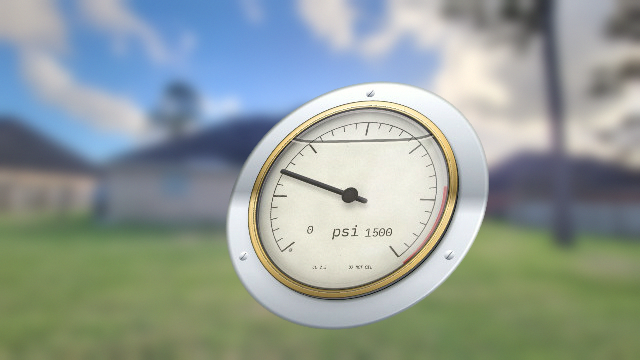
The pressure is {"value": 350, "unit": "psi"}
